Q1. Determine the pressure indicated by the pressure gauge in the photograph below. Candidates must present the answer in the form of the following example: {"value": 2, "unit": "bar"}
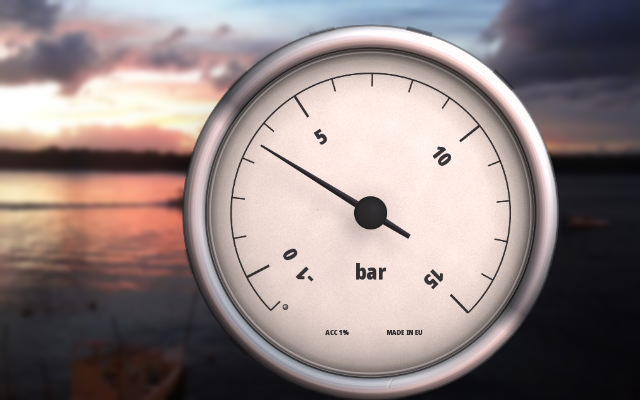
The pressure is {"value": 3.5, "unit": "bar"}
